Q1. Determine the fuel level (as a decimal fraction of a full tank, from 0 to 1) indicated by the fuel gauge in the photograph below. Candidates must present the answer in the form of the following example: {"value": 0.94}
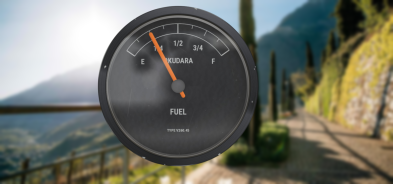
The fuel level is {"value": 0.25}
